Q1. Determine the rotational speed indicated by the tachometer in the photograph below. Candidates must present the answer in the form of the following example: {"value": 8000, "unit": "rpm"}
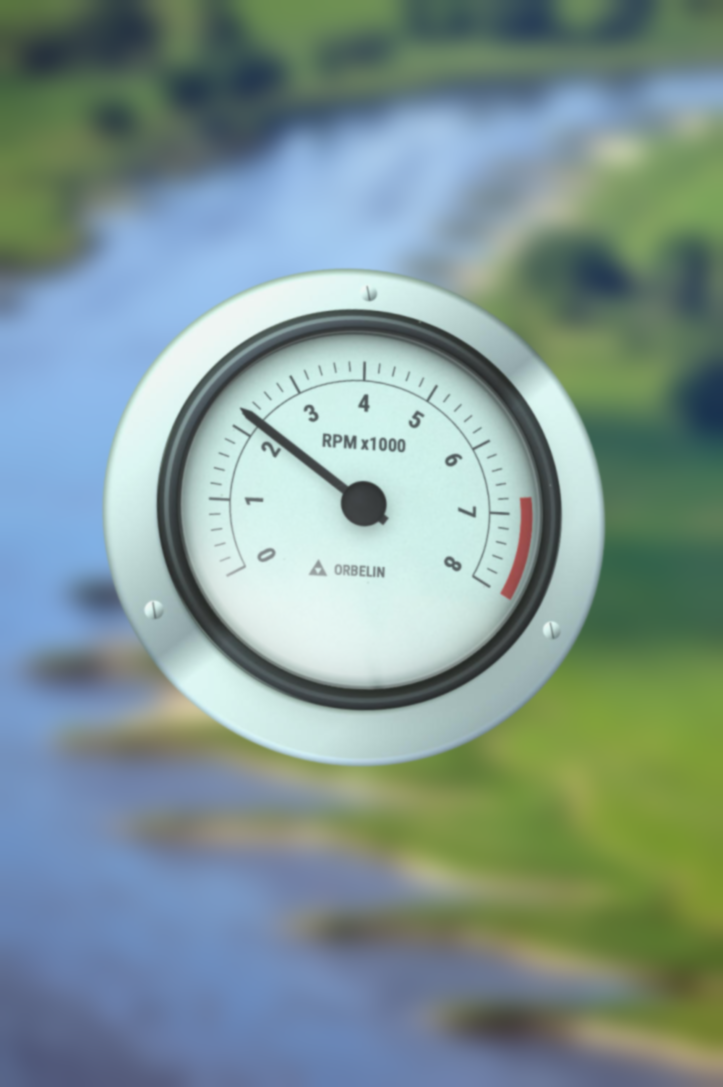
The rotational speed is {"value": 2200, "unit": "rpm"}
